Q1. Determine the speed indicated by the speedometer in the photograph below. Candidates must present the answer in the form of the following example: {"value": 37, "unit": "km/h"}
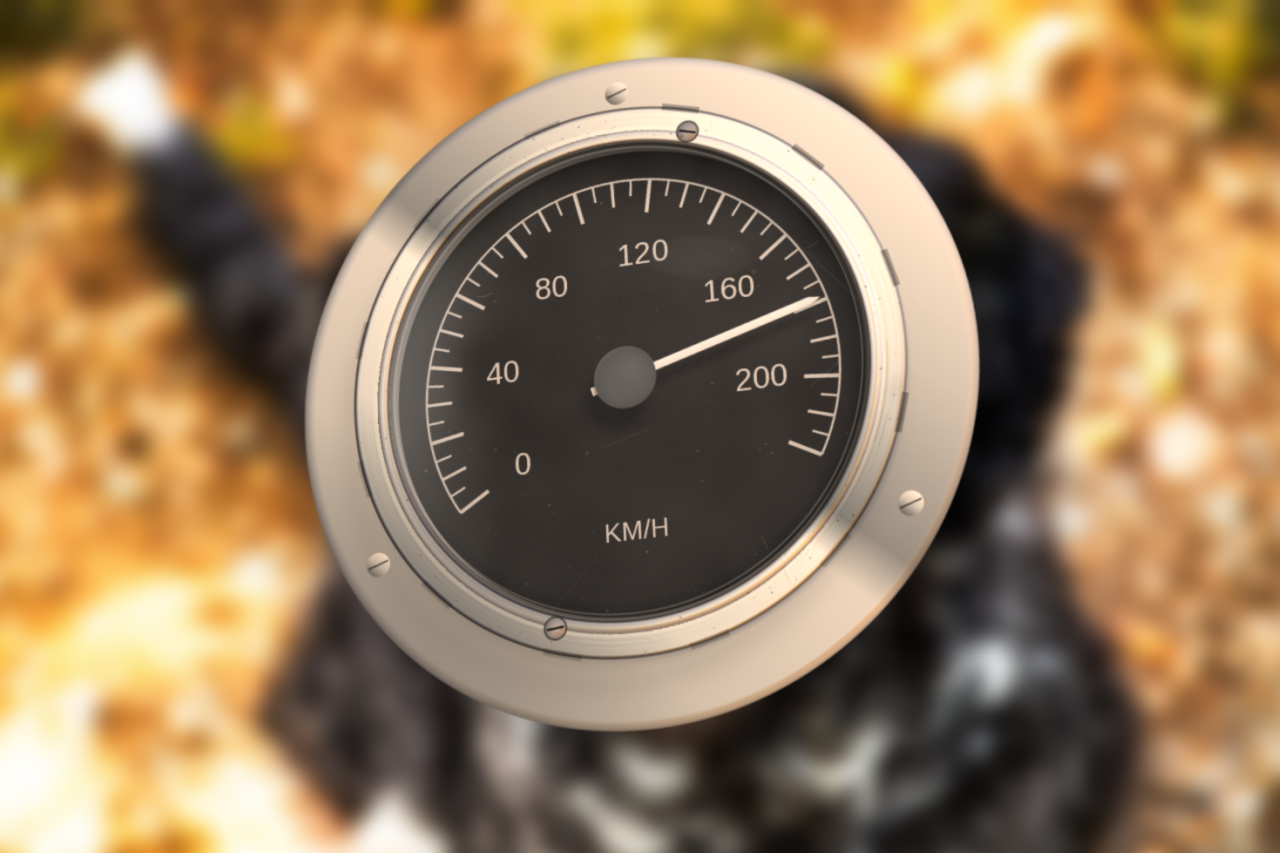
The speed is {"value": 180, "unit": "km/h"}
